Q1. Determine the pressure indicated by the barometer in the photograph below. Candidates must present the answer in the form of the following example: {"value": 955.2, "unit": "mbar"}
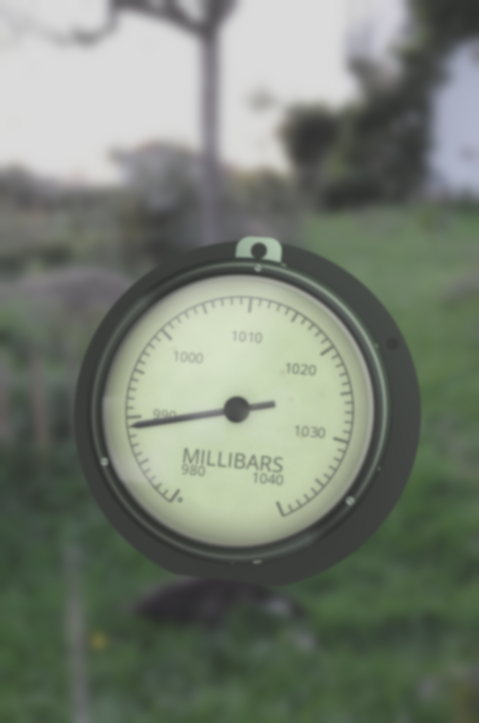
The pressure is {"value": 989, "unit": "mbar"}
